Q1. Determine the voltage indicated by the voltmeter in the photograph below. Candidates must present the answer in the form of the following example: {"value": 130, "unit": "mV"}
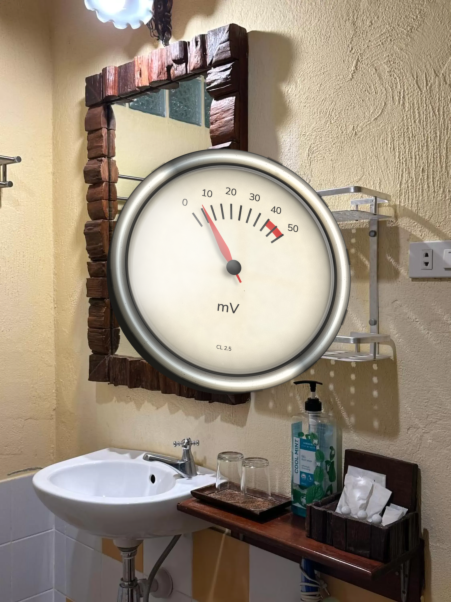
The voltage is {"value": 5, "unit": "mV"}
